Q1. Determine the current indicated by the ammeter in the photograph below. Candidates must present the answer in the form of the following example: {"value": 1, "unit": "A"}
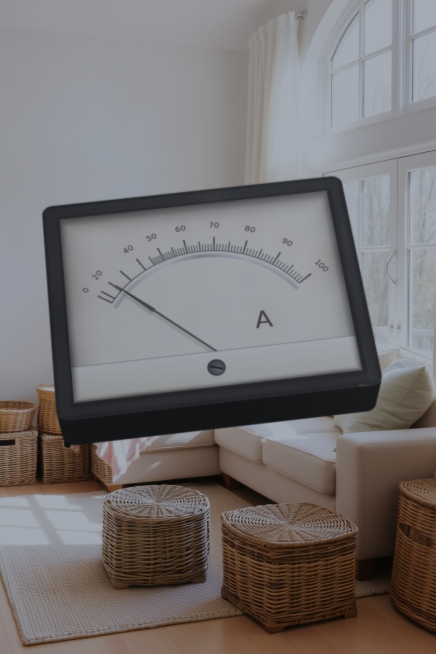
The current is {"value": 20, "unit": "A"}
